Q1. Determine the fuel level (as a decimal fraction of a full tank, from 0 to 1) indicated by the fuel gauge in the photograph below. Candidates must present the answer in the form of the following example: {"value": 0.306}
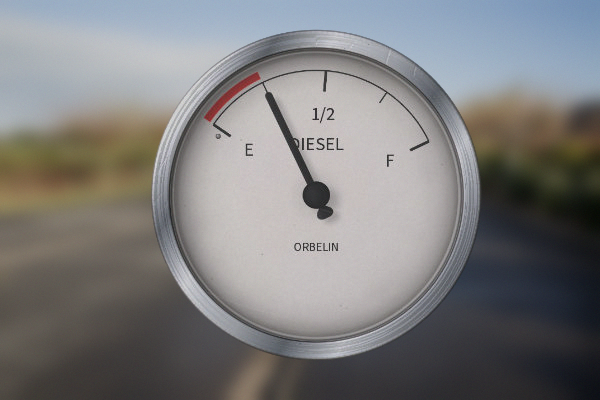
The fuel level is {"value": 0.25}
